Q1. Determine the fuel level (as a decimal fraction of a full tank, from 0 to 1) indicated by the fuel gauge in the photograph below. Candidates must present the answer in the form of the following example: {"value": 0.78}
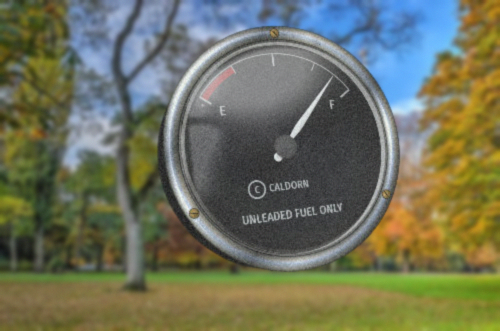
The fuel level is {"value": 0.875}
